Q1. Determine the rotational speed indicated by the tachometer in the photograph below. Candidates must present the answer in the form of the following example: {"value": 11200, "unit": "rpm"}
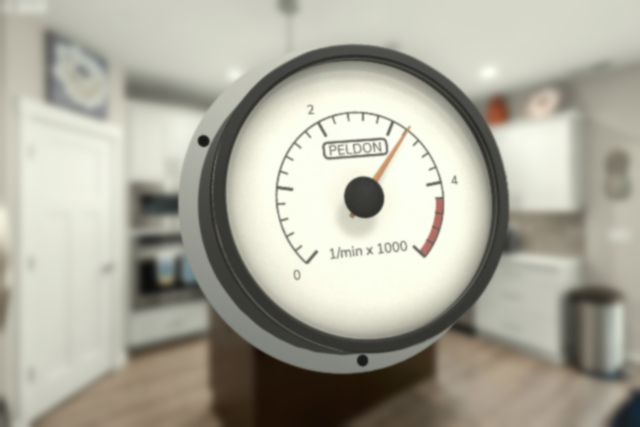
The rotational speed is {"value": 3200, "unit": "rpm"}
